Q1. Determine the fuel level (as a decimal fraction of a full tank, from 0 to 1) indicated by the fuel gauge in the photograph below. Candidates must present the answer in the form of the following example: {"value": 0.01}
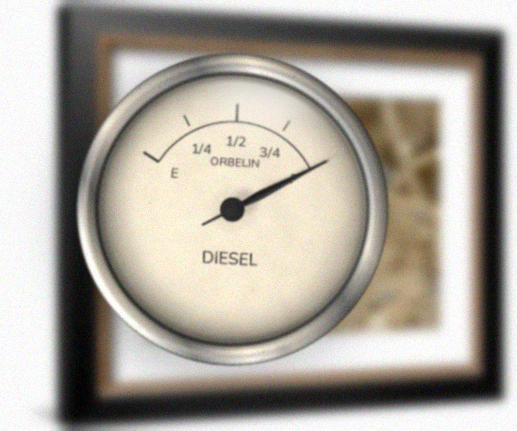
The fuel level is {"value": 1}
